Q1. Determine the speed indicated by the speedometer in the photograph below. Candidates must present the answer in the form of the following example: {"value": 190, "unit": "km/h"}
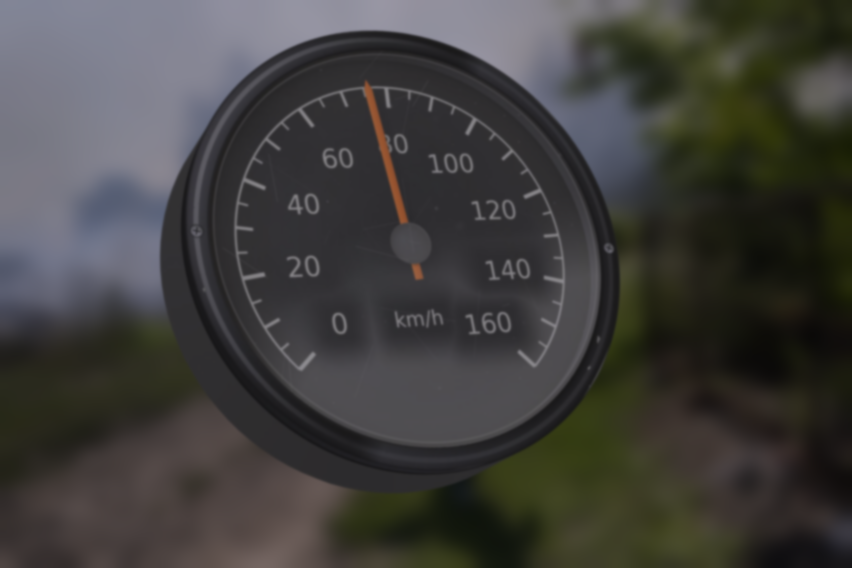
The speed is {"value": 75, "unit": "km/h"}
